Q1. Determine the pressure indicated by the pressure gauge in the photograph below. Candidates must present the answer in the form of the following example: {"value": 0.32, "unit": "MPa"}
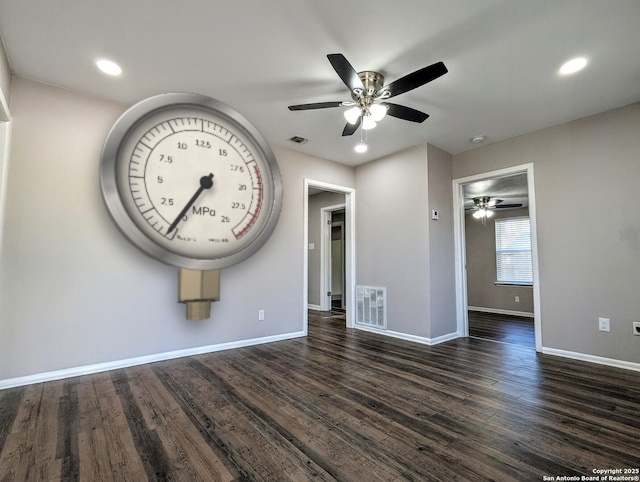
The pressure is {"value": 0.5, "unit": "MPa"}
